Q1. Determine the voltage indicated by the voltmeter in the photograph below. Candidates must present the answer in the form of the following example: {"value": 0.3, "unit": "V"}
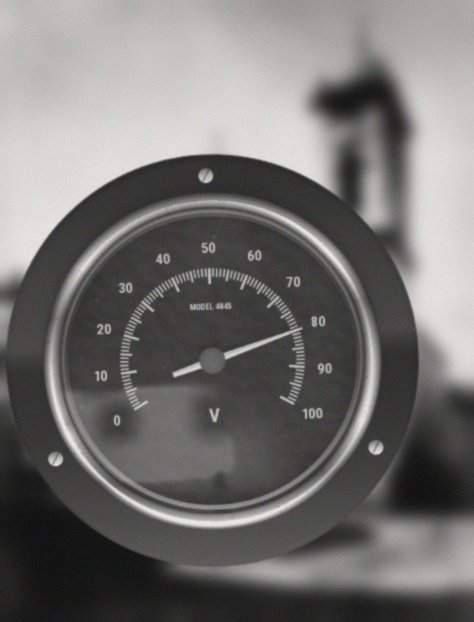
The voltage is {"value": 80, "unit": "V"}
